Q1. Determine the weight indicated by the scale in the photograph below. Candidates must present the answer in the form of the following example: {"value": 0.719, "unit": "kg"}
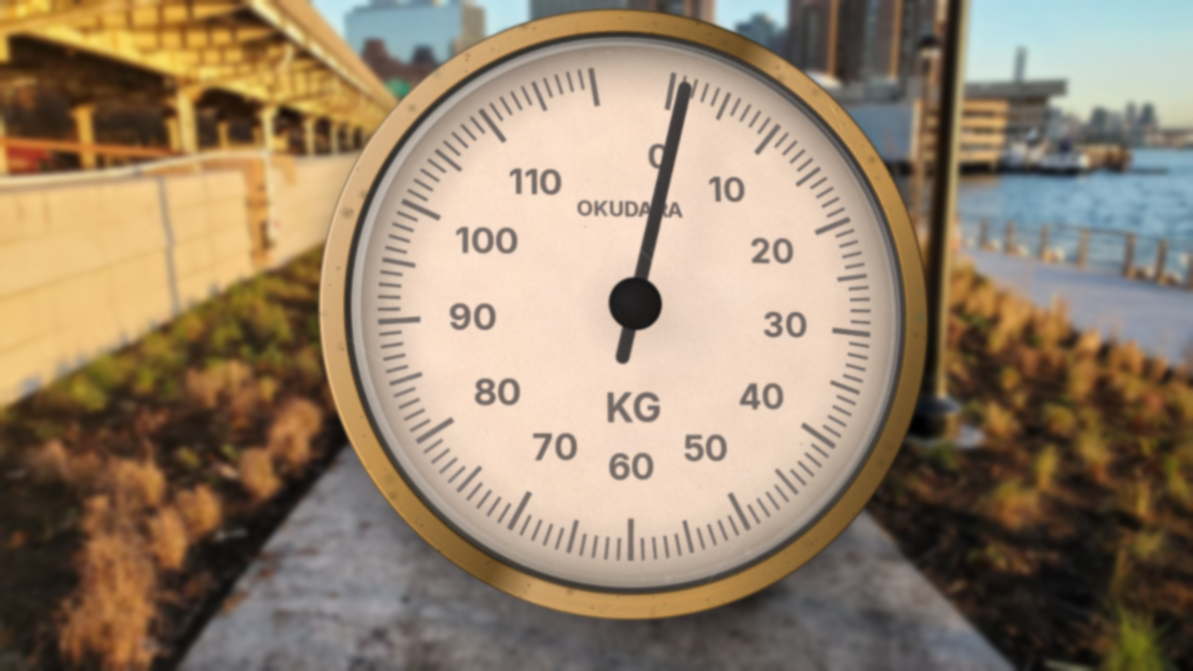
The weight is {"value": 1, "unit": "kg"}
